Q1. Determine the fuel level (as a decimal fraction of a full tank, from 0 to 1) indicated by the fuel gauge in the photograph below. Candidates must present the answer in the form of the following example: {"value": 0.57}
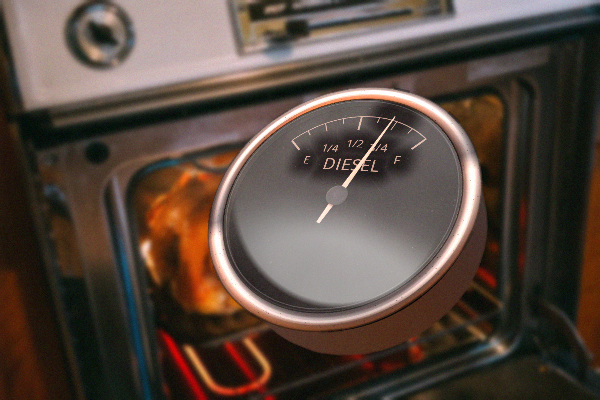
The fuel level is {"value": 0.75}
